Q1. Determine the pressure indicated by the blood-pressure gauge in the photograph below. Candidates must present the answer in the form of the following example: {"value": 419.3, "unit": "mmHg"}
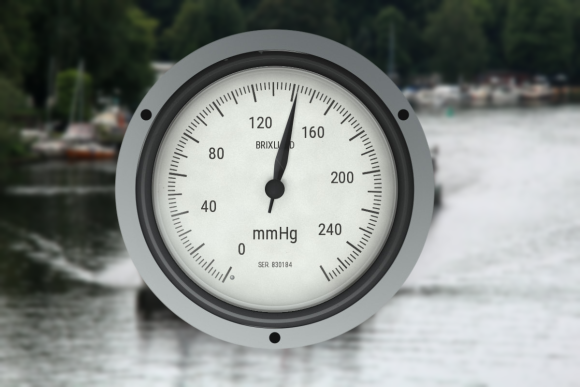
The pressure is {"value": 142, "unit": "mmHg"}
